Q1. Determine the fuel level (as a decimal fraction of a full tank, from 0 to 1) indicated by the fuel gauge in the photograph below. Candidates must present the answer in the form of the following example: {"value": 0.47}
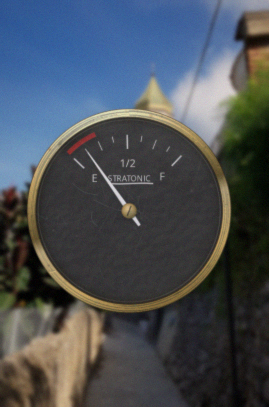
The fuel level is {"value": 0.125}
